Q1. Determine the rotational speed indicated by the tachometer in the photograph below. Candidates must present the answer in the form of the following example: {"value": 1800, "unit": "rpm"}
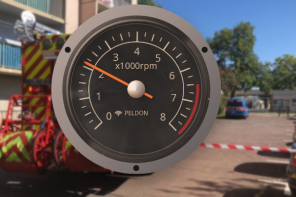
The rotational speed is {"value": 2125, "unit": "rpm"}
